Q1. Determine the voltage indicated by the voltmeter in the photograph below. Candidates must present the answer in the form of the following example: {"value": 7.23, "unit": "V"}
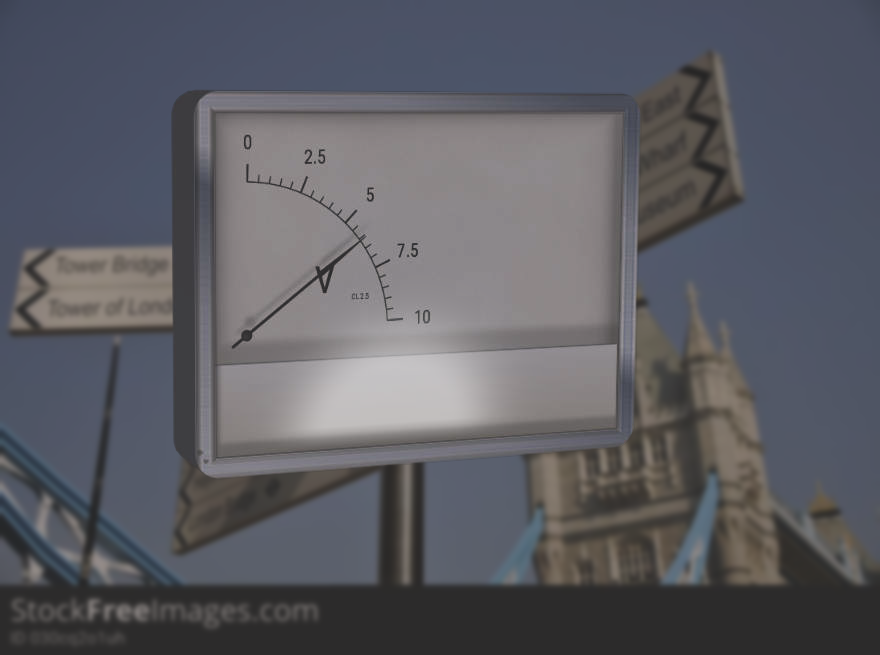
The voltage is {"value": 6, "unit": "V"}
